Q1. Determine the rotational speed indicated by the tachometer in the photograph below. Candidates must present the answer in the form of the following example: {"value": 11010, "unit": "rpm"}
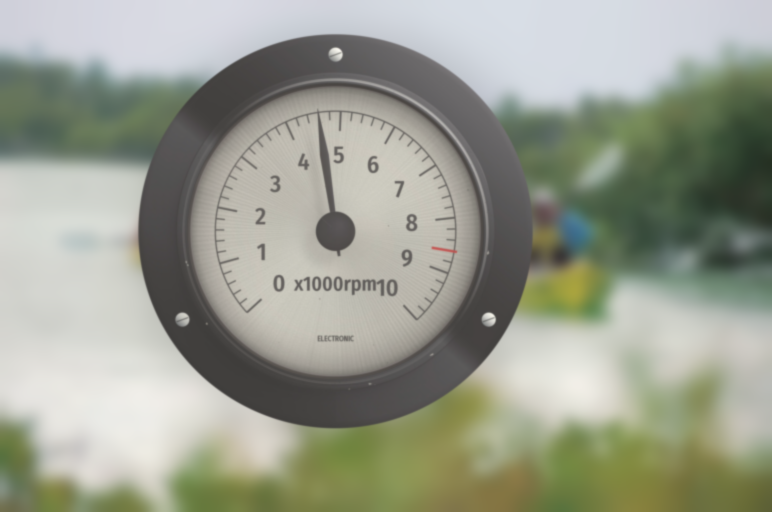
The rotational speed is {"value": 4600, "unit": "rpm"}
